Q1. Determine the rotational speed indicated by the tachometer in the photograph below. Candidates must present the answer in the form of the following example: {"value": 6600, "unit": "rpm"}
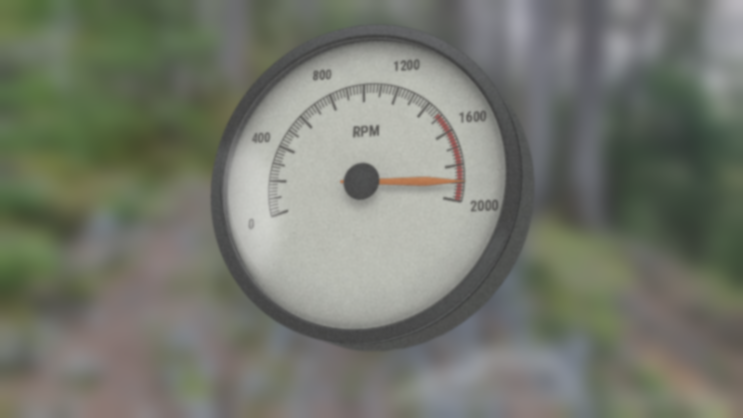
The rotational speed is {"value": 1900, "unit": "rpm"}
